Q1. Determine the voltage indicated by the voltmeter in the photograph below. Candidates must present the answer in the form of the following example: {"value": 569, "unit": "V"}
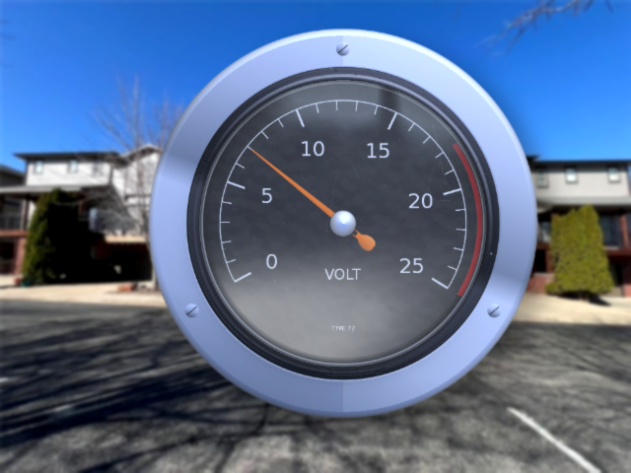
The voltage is {"value": 7, "unit": "V"}
